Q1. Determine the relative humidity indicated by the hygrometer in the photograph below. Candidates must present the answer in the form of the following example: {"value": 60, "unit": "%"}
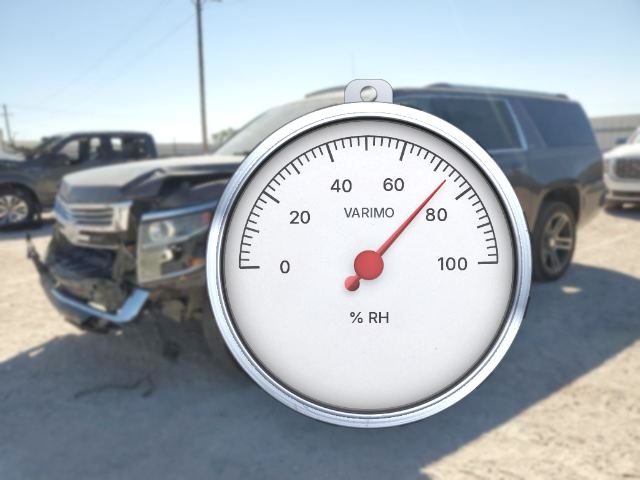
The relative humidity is {"value": 74, "unit": "%"}
